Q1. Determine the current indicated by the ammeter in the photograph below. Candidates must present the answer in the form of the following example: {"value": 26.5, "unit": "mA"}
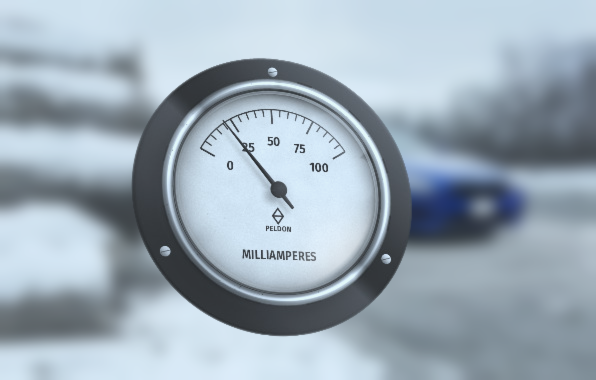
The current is {"value": 20, "unit": "mA"}
